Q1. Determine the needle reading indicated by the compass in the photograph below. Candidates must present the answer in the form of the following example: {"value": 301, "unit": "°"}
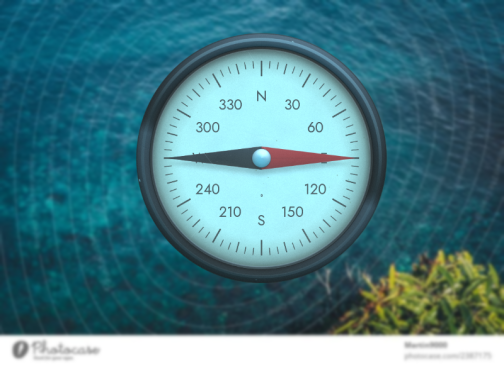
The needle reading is {"value": 90, "unit": "°"}
